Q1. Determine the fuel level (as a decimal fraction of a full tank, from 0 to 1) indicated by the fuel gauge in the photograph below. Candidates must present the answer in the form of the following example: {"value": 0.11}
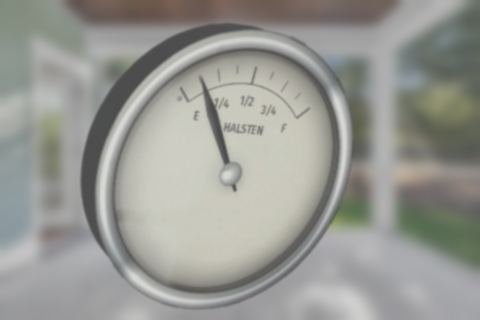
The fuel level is {"value": 0.125}
